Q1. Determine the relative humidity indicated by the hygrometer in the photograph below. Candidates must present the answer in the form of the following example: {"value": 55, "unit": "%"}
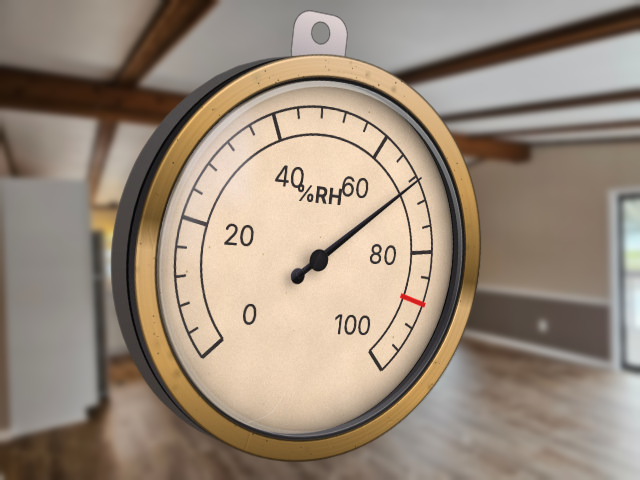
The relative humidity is {"value": 68, "unit": "%"}
